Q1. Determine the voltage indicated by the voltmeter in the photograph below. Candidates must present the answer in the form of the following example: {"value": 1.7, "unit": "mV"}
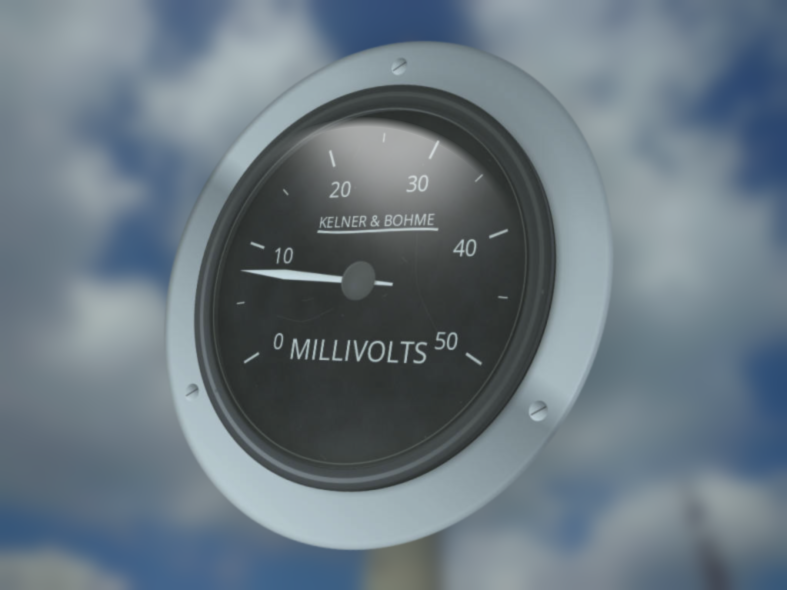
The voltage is {"value": 7.5, "unit": "mV"}
